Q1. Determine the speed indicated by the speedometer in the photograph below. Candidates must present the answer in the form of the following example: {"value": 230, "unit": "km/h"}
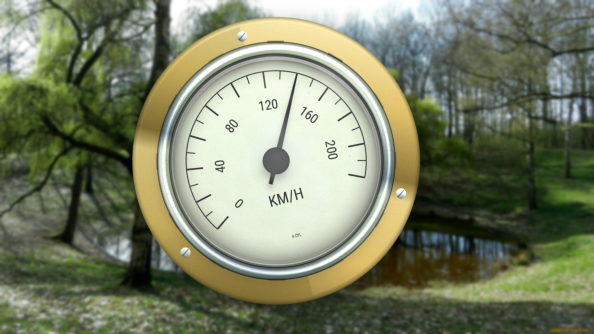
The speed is {"value": 140, "unit": "km/h"}
